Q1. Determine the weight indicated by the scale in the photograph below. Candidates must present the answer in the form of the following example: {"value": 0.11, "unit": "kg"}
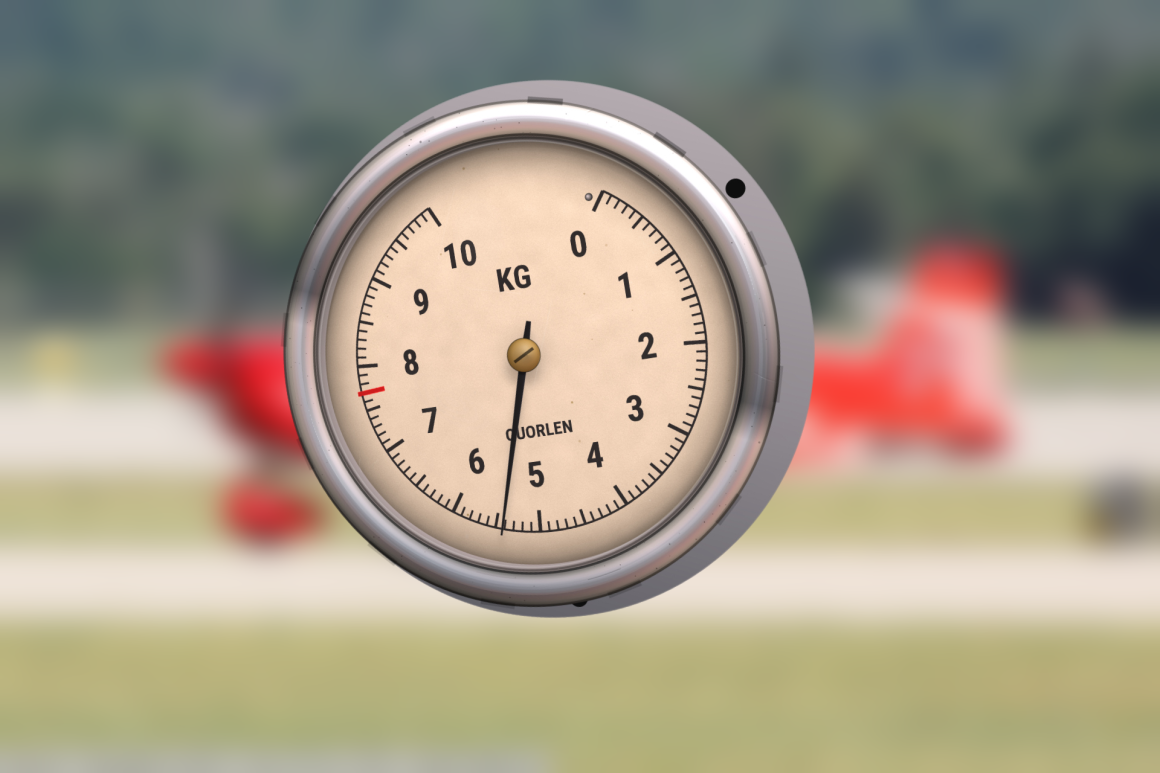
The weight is {"value": 5.4, "unit": "kg"}
